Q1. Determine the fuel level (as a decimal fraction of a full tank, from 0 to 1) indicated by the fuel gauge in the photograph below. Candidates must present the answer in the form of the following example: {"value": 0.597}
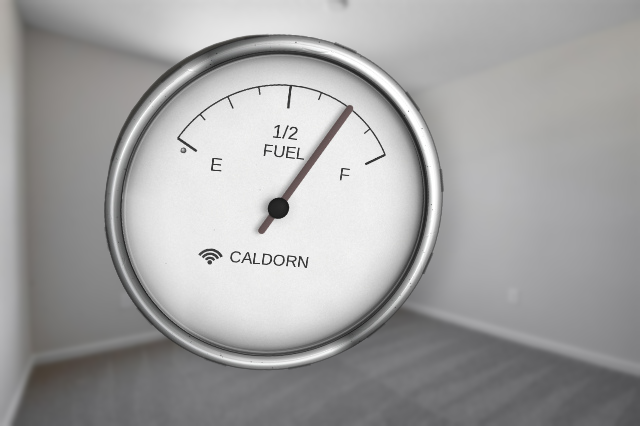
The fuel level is {"value": 0.75}
